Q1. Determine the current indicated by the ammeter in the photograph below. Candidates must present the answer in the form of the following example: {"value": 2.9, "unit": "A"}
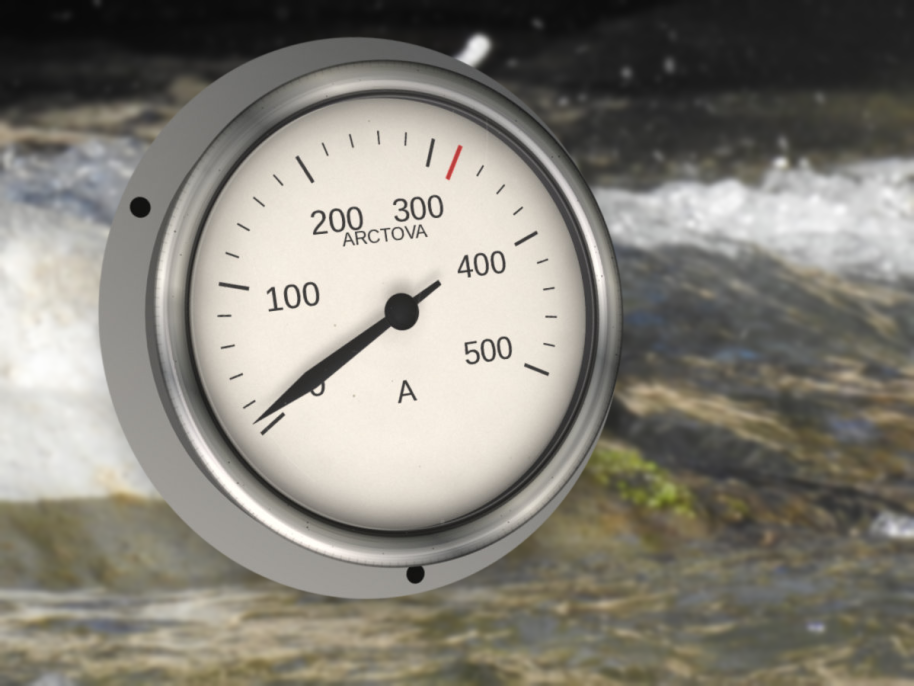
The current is {"value": 10, "unit": "A"}
